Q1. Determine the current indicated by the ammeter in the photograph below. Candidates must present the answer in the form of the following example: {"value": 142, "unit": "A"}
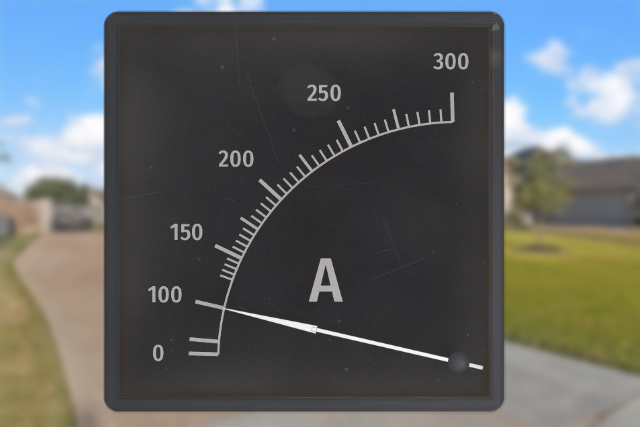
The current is {"value": 100, "unit": "A"}
